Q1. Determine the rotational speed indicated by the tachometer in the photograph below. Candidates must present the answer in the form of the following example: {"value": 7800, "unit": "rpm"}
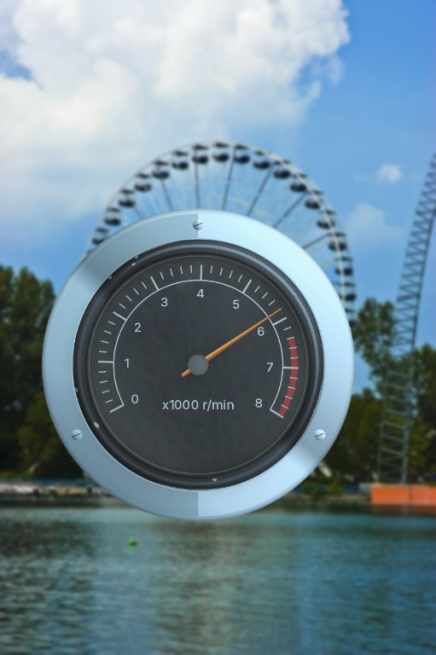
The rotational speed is {"value": 5800, "unit": "rpm"}
